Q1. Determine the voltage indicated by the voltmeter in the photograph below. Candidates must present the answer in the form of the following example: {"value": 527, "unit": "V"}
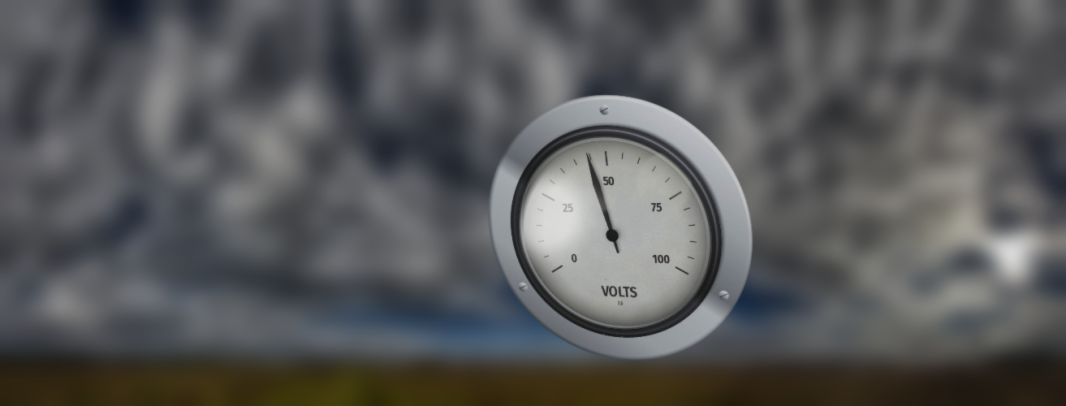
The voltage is {"value": 45, "unit": "V"}
